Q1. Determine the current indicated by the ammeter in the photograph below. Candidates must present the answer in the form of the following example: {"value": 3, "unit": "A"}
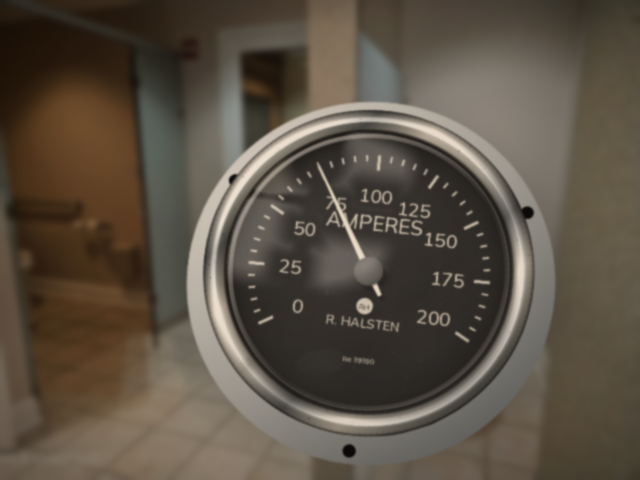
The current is {"value": 75, "unit": "A"}
